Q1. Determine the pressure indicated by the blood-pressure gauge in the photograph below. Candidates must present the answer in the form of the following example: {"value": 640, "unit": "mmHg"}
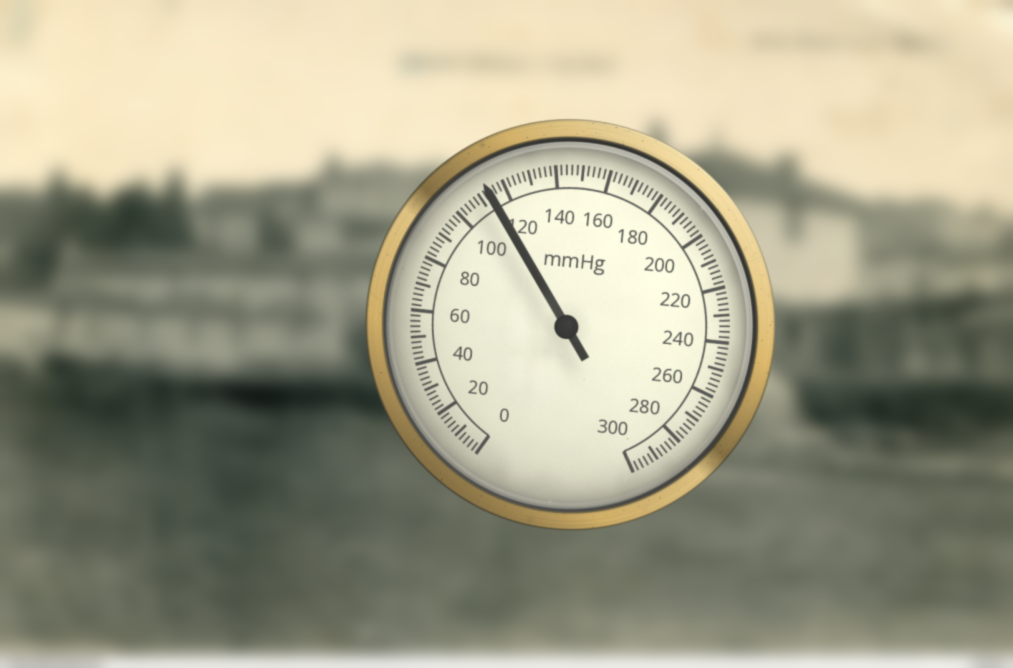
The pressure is {"value": 114, "unit": "mmHg"}
